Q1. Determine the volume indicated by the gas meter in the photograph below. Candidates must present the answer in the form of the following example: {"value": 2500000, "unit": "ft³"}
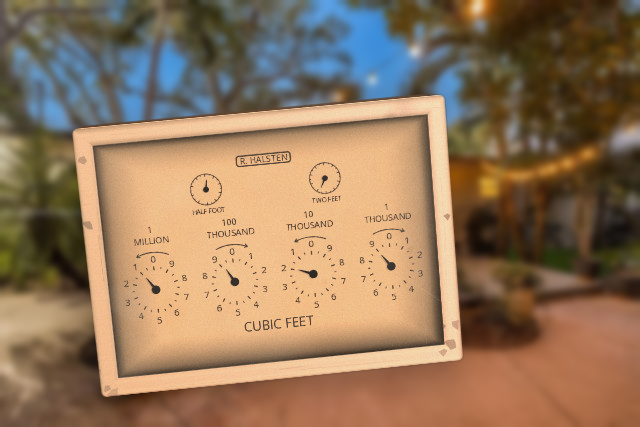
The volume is {"value": 91900, "unit": "ft³"}
